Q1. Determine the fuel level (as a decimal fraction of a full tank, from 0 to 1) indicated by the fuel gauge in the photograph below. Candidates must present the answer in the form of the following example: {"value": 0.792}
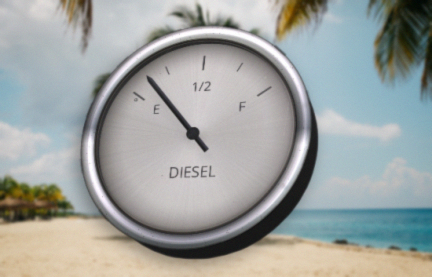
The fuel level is {"value": 0.125}
